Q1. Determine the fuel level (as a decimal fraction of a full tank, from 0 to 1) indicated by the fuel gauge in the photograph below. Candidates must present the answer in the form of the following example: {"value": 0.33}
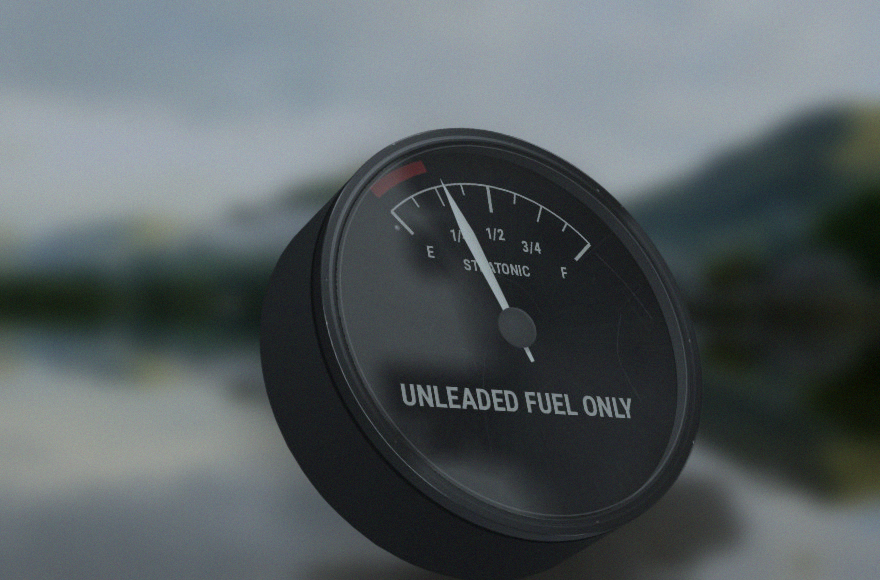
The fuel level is {"value": 0.25}
